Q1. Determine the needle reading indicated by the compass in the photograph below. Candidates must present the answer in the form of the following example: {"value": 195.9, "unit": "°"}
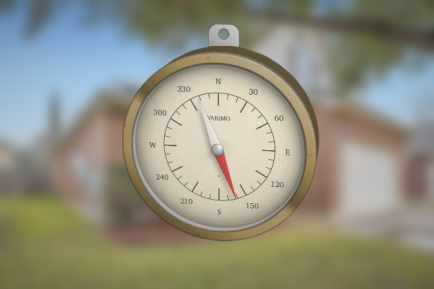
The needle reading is {"value": 160, "unit": "°"}
